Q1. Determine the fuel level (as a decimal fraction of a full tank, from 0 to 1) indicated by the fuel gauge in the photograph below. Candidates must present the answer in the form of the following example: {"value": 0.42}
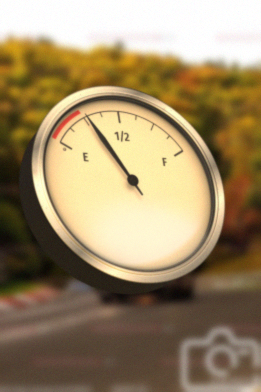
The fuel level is {"value": 0.25}
